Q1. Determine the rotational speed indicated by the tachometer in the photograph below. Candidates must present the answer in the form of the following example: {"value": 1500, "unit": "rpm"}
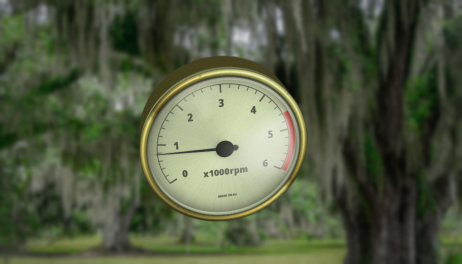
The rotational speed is {"value": 800, "unit": "rpm"}
